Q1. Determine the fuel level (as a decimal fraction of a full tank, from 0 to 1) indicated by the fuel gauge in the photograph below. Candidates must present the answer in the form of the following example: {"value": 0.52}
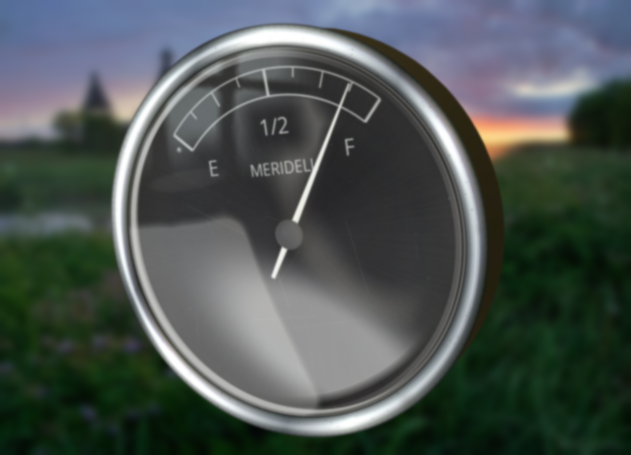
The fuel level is {"value": 0.875}
